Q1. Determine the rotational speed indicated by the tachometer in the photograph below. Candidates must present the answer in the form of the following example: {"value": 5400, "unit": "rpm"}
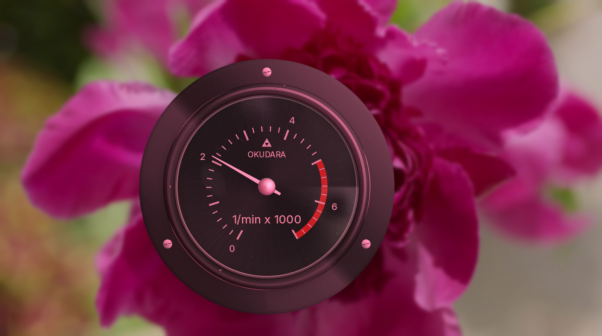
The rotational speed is {"value": 2100, "unit": "rpm"}
